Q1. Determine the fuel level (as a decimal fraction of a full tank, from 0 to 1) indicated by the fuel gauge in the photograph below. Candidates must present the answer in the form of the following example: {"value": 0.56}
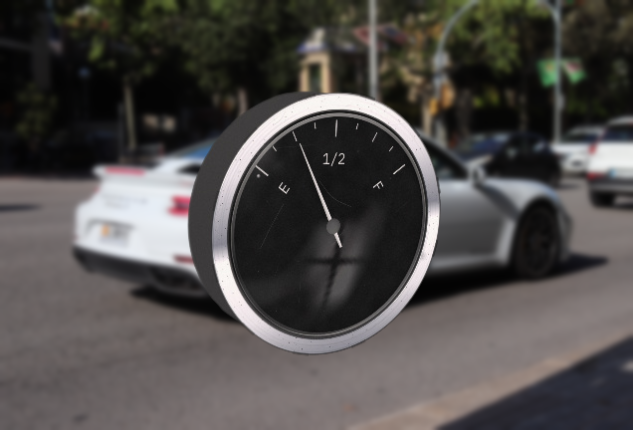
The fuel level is {"value": 0.25}
